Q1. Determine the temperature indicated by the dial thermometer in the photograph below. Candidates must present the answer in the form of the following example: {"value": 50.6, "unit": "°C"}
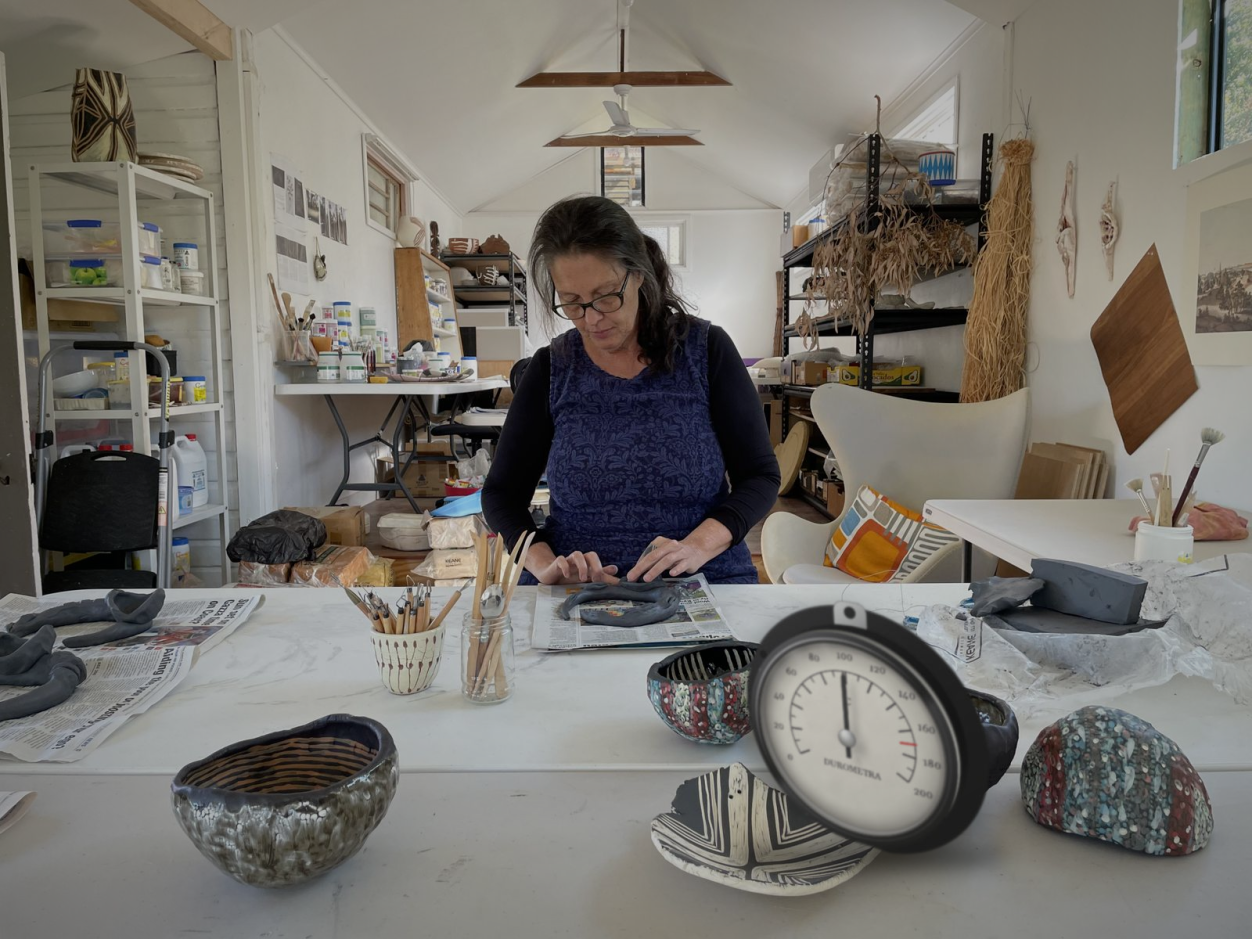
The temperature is {"value": 100, "unit": "°C"}
